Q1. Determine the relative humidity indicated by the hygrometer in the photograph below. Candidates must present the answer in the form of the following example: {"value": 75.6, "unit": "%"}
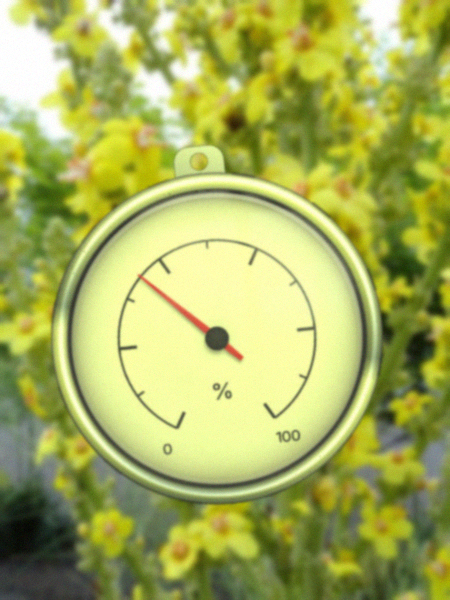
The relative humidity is {"value": 35, "unit": "%"}
